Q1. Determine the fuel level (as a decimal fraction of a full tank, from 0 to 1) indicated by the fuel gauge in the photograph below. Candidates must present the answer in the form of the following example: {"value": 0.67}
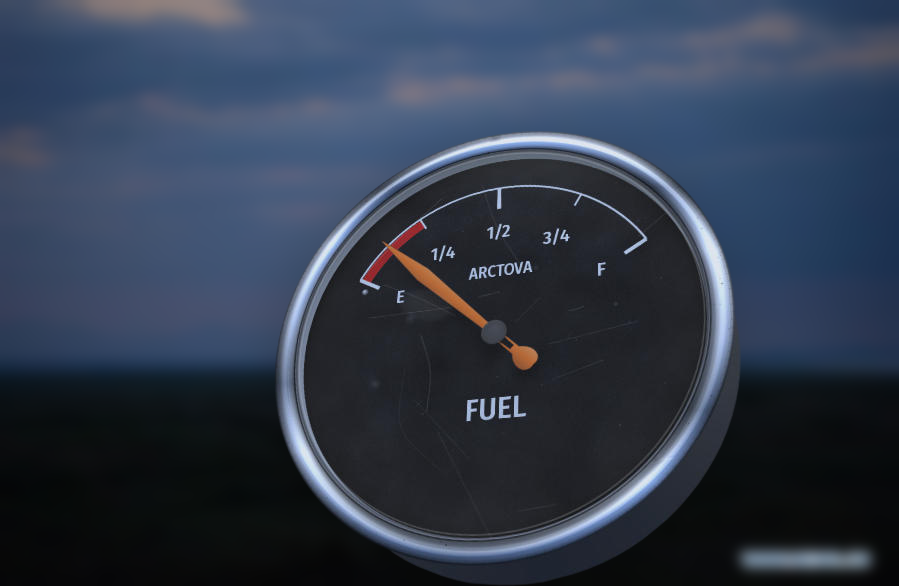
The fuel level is {"value": 0.125}
